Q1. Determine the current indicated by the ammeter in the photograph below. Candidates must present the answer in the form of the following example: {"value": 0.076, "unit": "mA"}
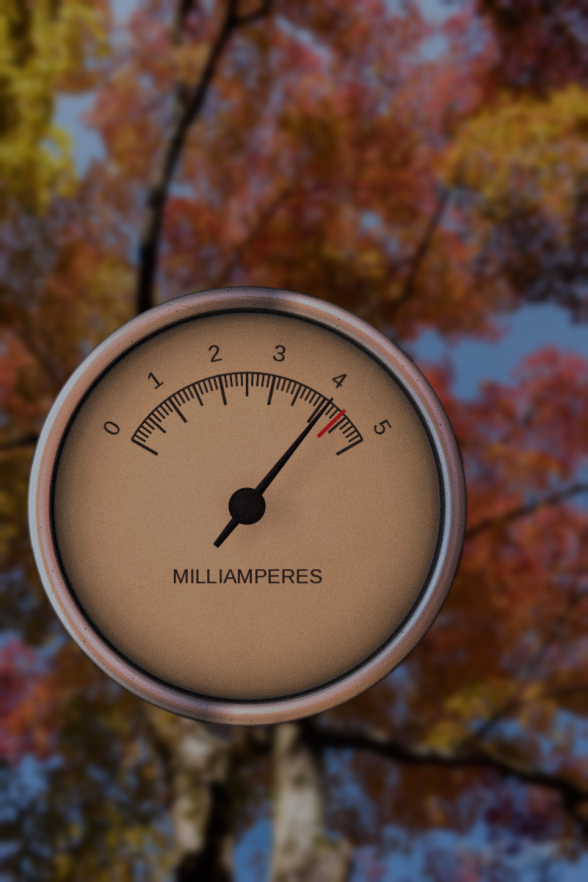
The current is {"value": 4.1, "unit": "mA"}
